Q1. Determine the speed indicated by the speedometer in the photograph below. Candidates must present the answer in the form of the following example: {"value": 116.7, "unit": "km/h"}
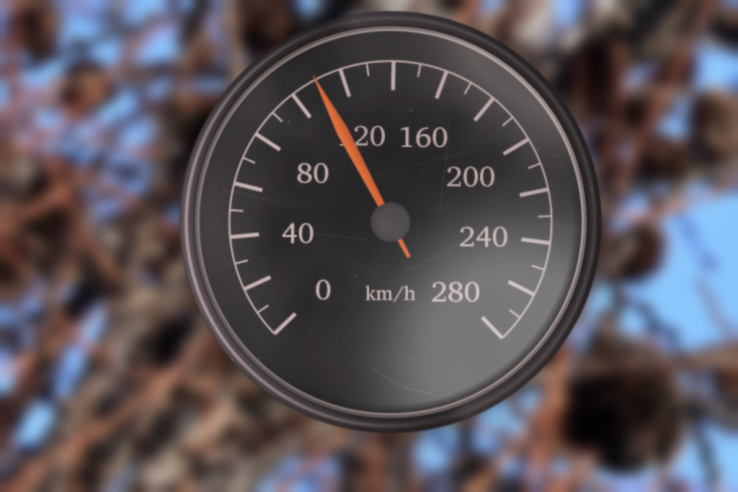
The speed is {"value": 110, "unit": "km/h"}
